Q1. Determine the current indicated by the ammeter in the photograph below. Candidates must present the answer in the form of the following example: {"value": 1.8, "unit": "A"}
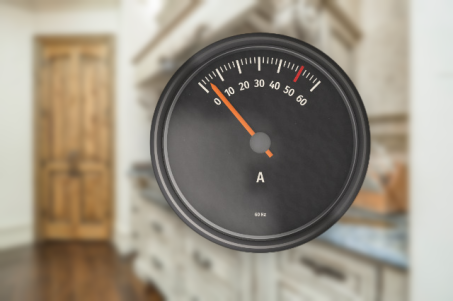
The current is {"value": 4, "unit": "A"}
